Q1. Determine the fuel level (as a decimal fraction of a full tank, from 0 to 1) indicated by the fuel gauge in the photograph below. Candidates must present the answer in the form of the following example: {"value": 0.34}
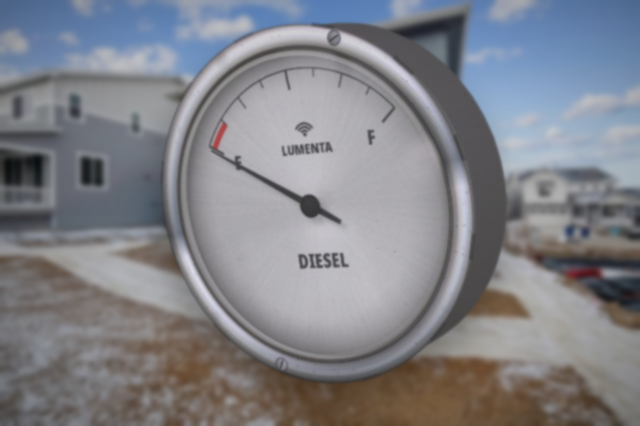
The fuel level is {"value": 0}
